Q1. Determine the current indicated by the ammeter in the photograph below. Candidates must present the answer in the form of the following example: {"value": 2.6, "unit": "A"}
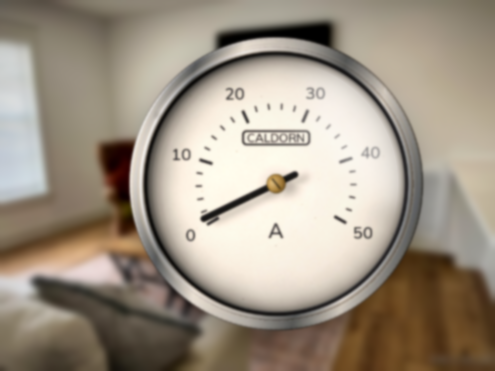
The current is {"value": 1, "unit": "A"}
